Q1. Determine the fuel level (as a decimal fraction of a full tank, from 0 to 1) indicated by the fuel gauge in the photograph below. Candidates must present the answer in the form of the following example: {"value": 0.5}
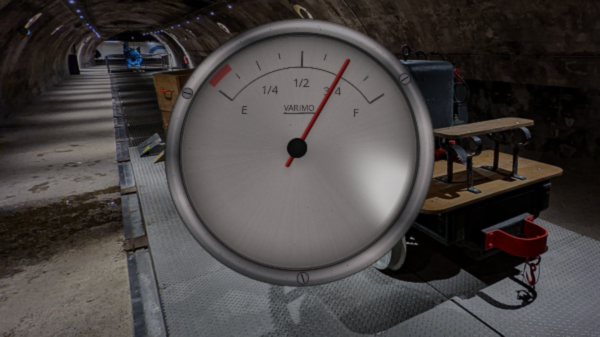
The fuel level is {"value": 0.75}
